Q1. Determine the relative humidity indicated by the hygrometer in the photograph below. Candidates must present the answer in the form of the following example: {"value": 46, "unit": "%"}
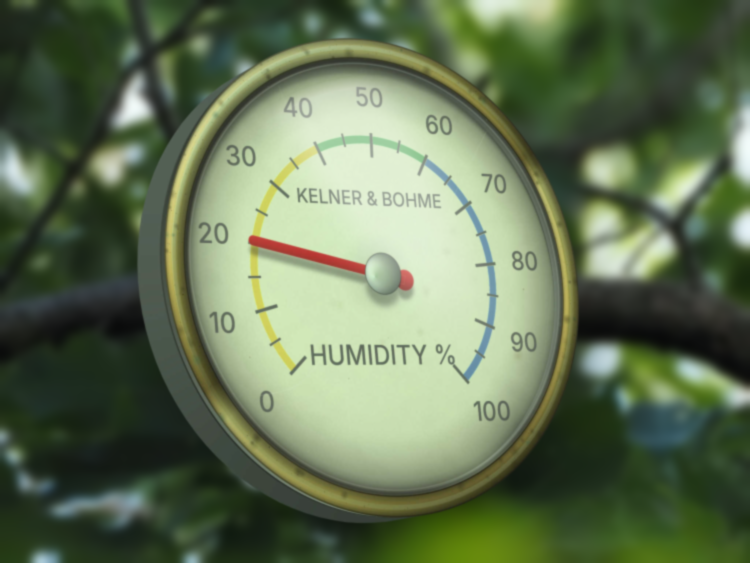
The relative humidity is {"value": 20, "unit": "%"}
